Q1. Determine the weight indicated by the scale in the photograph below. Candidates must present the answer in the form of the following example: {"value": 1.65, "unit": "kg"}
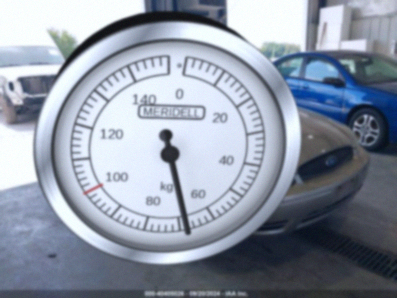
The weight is {"value": 68, "unit": "kg"}
